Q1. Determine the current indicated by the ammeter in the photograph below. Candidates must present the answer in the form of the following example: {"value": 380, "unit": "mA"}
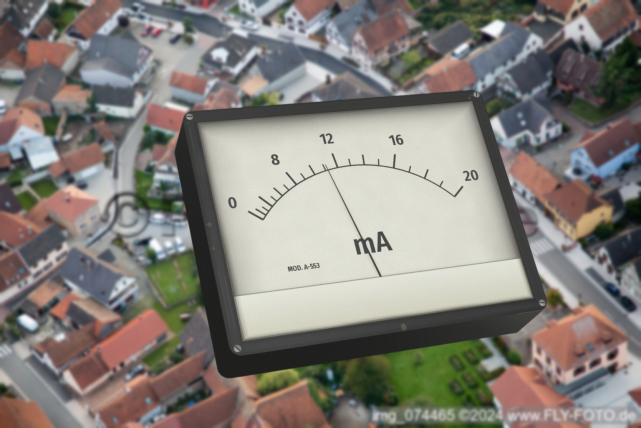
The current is {"value": 11, "unit": "mA"}
